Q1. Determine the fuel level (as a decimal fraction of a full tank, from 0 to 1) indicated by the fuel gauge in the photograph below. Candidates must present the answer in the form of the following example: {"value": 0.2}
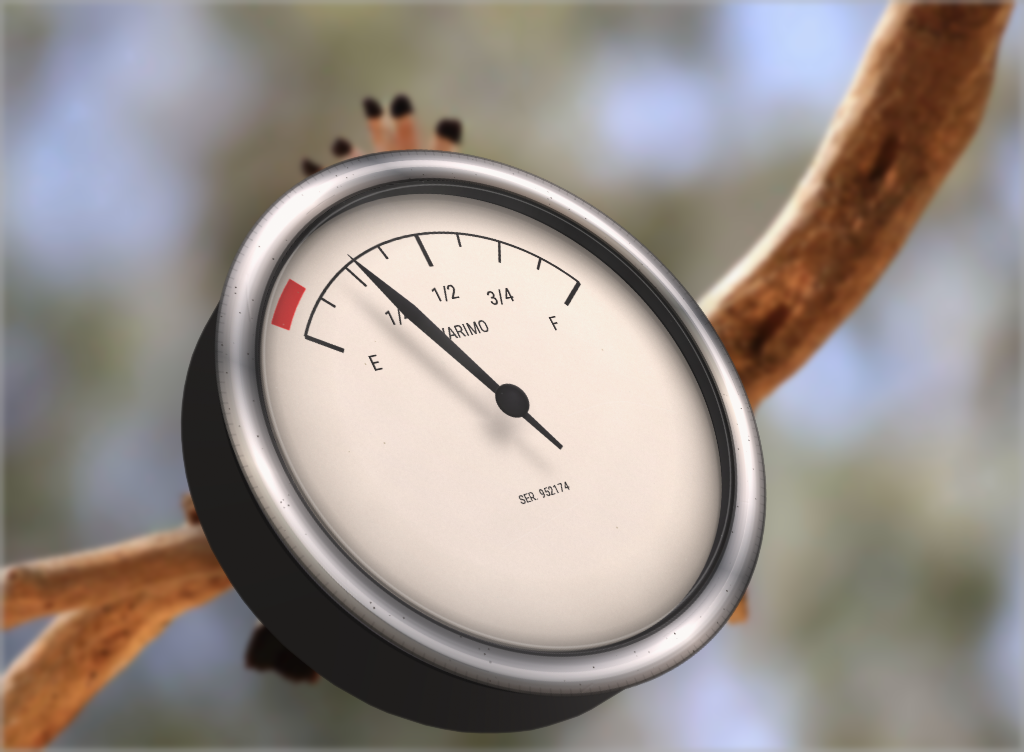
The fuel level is {"value": 0.25}
